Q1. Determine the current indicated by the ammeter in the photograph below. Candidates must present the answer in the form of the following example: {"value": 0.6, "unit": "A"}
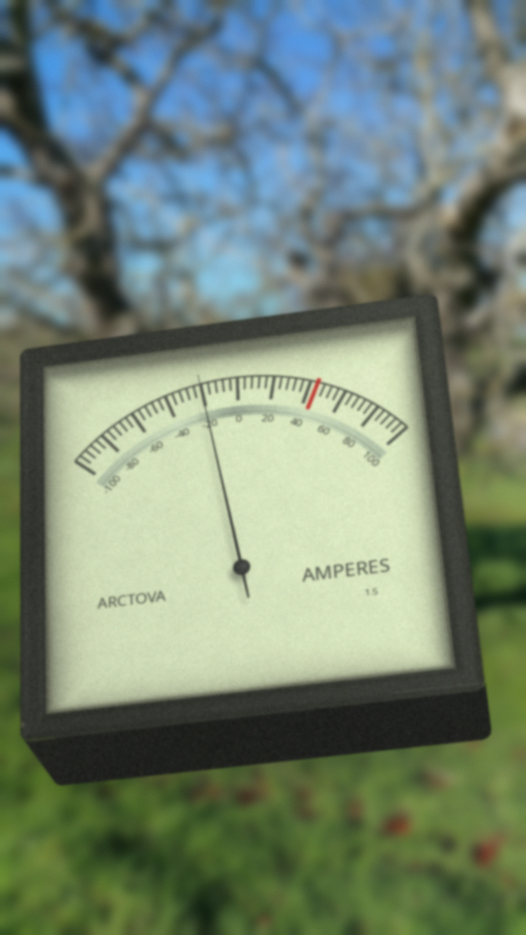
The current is {"value": -20, "unit": "A"}
